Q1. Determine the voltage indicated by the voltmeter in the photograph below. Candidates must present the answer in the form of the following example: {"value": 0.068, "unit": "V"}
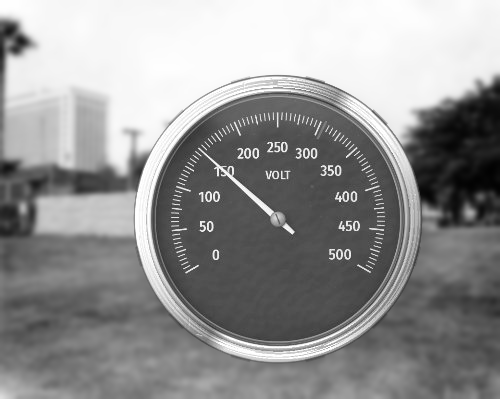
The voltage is {"value": 150, "unit": "V"}
